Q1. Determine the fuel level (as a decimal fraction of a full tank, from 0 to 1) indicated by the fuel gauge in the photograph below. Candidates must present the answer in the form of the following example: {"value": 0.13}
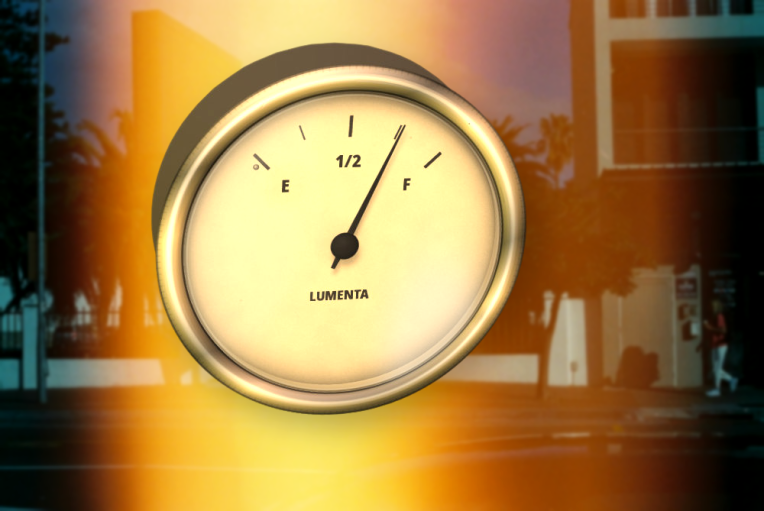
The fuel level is {"value": 0.75}
